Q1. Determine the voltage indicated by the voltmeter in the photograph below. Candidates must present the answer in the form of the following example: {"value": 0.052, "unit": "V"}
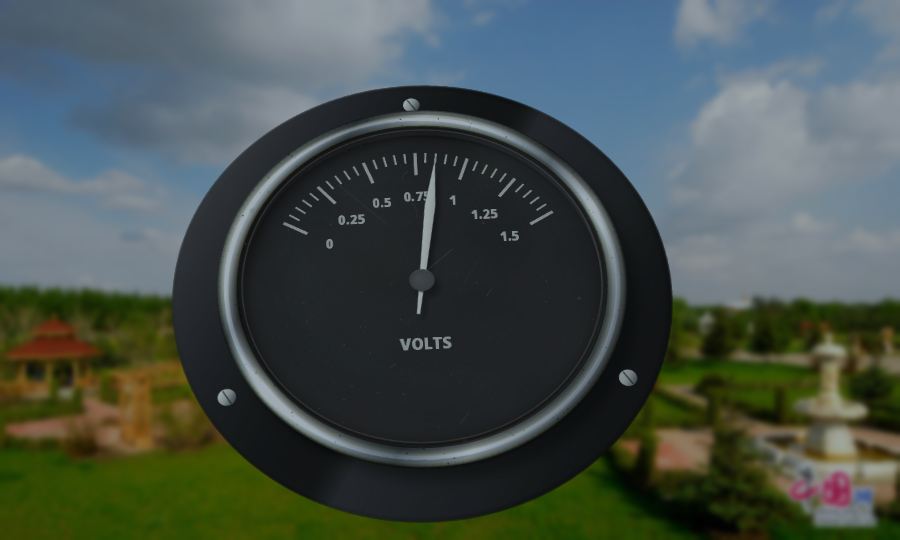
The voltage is {"value": 0.85, "unit": "V"}
